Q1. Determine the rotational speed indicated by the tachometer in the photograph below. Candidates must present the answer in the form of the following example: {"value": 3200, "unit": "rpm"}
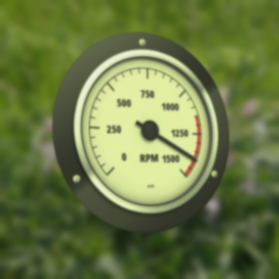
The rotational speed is {"value": 1400, "unit": "rpm"}
